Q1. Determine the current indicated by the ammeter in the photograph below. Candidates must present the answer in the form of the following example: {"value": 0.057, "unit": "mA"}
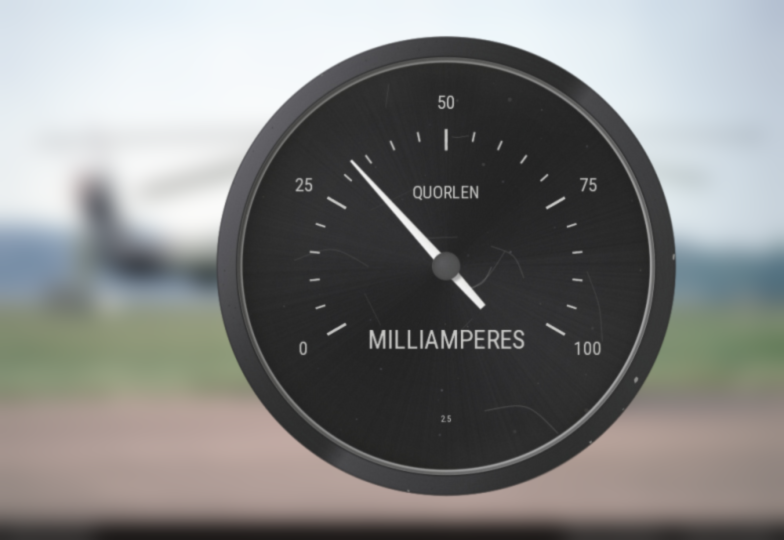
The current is {"value": 32.5, "unit": "mA"}
